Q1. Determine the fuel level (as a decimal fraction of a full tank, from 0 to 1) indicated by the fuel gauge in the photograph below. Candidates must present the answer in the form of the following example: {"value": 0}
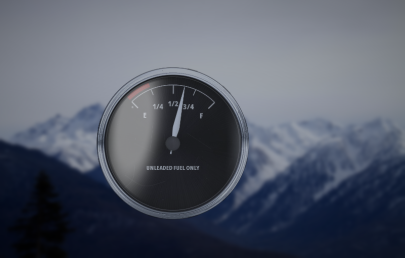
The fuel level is {"value": 0.625}
